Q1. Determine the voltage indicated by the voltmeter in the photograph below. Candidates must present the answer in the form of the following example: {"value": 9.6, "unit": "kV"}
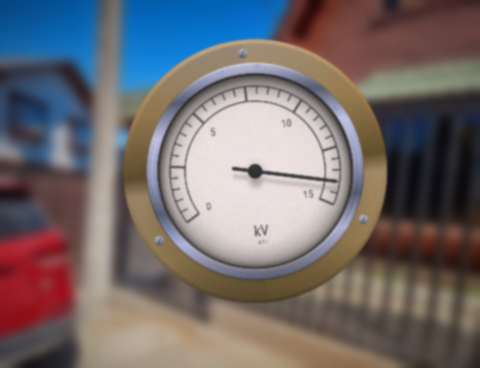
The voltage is {"value": 14, "unit": "kV"}
